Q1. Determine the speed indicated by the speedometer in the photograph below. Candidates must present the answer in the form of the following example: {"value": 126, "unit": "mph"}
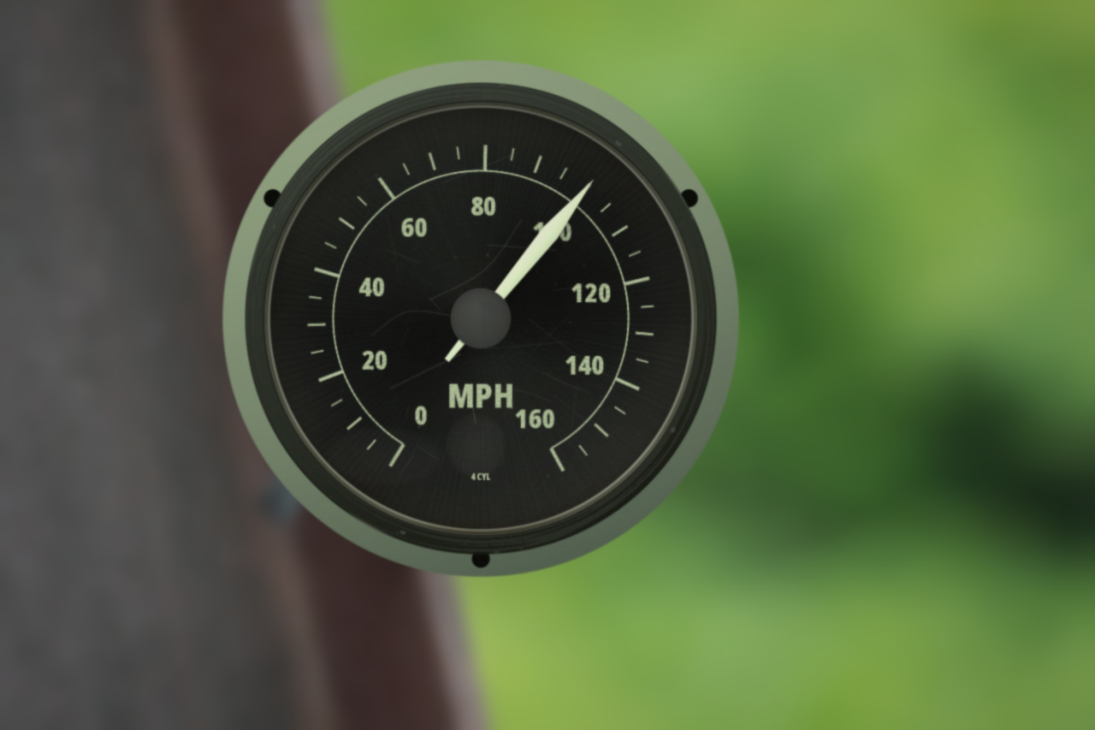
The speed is {"value": 100, "unit": "mph"}
